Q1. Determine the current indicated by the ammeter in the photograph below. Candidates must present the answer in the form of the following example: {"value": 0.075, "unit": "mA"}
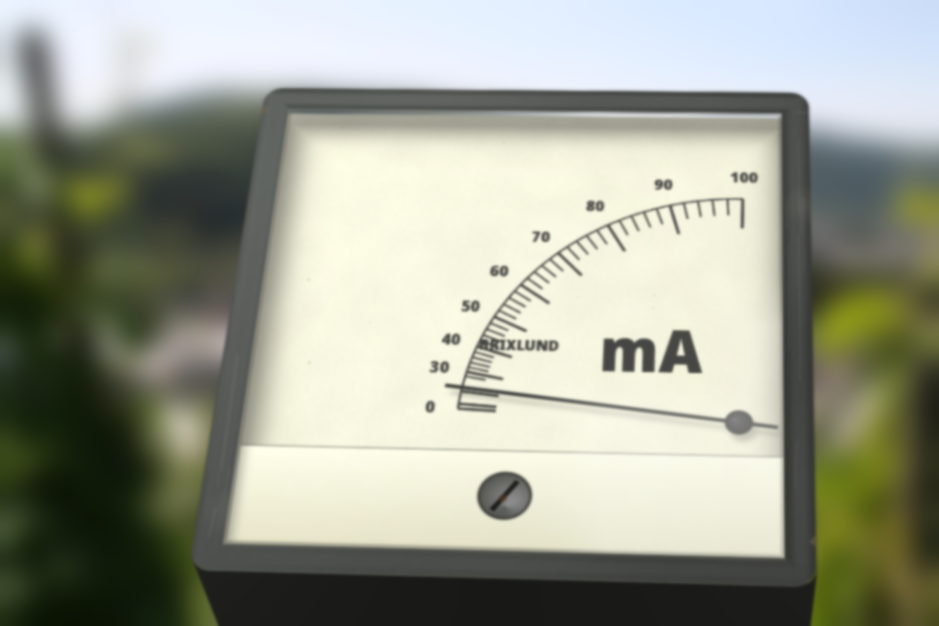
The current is {"value": 20, "unit": "mA"}
